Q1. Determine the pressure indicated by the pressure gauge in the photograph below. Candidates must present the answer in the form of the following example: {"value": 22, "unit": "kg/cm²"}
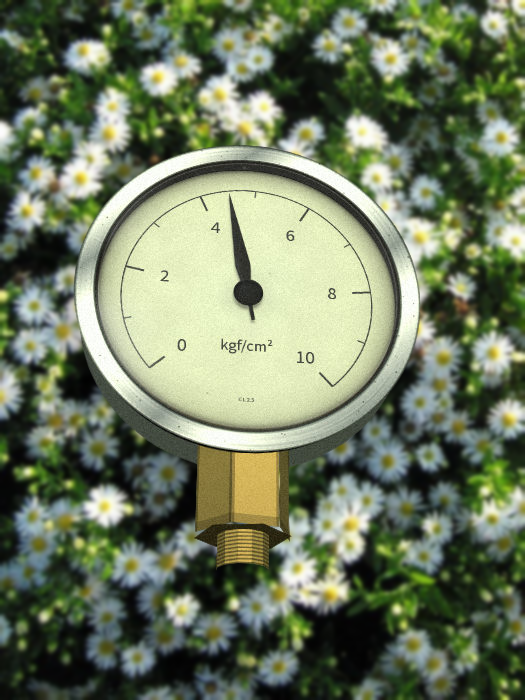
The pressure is {"value": 4.5, "unit": "kg/cm²"}
